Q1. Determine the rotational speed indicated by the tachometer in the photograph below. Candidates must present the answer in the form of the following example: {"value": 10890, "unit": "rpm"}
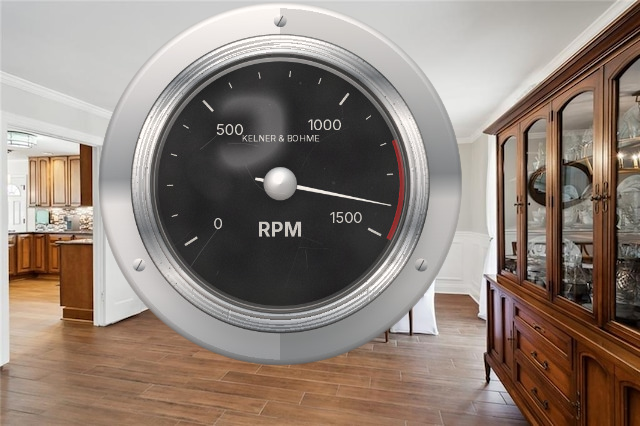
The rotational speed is {"value": 1400, "unit": "rpm"}
